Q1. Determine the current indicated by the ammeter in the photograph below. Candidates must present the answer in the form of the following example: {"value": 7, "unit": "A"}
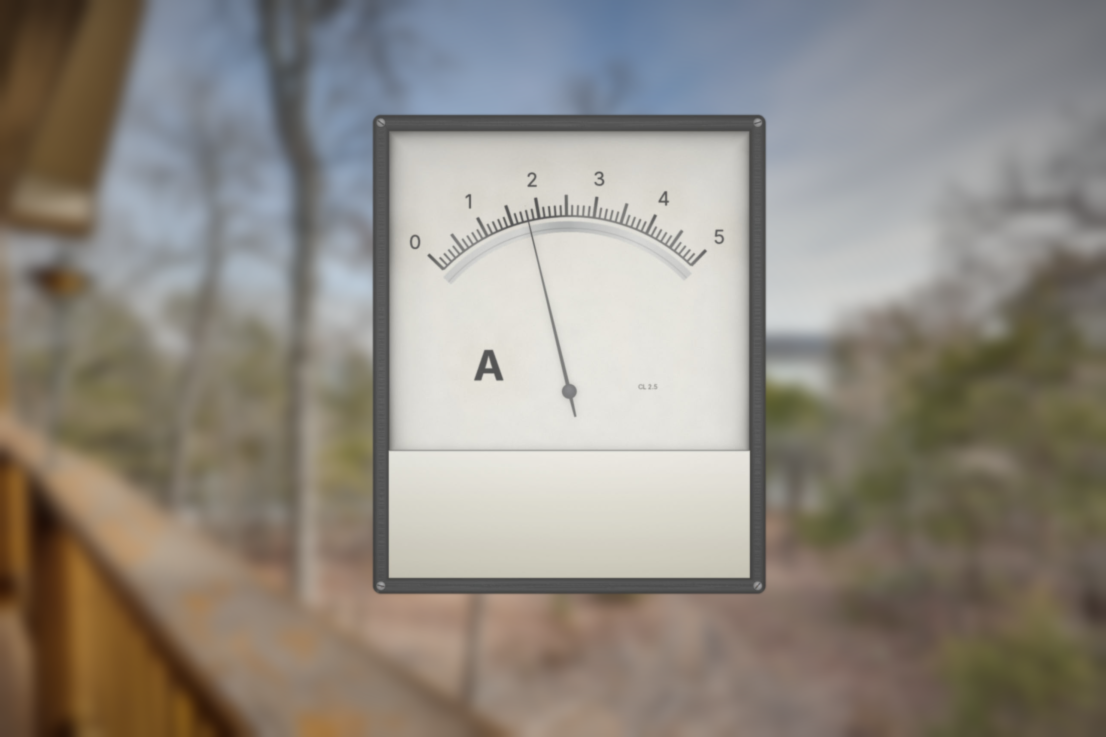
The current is {"value": 1.8, "unit": "A"}
